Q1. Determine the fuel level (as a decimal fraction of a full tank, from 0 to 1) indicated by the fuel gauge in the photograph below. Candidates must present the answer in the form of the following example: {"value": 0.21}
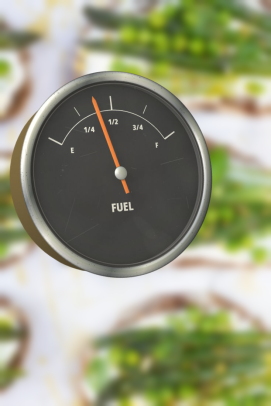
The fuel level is {"value": 0.375}
